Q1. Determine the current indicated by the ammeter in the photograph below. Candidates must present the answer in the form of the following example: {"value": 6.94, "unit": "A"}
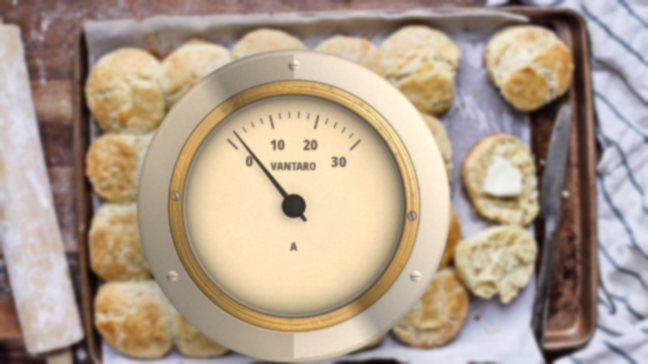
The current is {"value": 2, "unit": "A"}
